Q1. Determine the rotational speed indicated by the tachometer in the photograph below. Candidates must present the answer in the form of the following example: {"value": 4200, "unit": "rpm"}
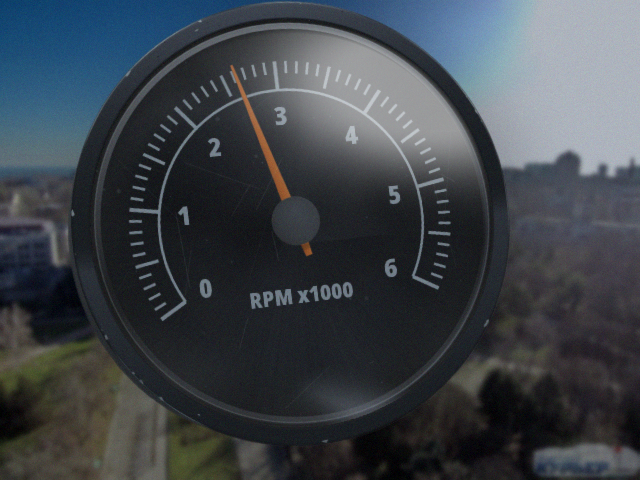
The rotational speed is {"value": 2600, "unit": "rpm"}
